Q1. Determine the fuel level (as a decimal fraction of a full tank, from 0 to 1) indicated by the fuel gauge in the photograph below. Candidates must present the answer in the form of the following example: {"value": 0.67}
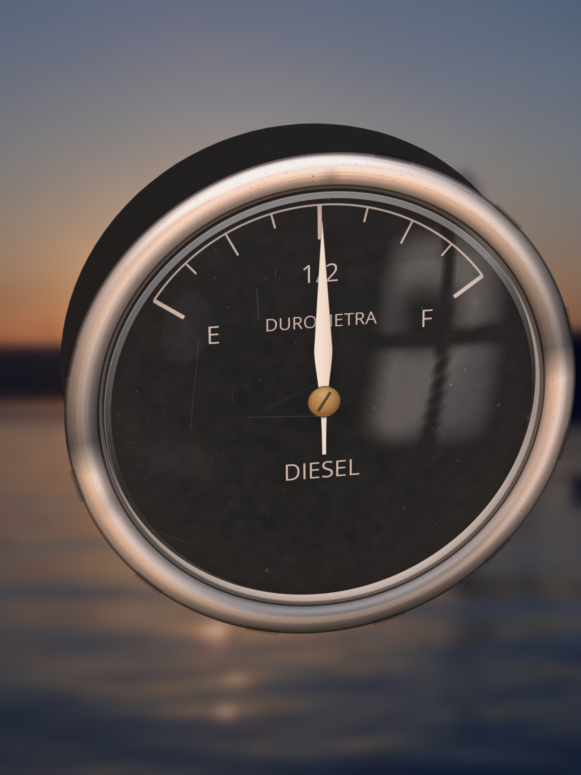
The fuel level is {"value": 0.5}
